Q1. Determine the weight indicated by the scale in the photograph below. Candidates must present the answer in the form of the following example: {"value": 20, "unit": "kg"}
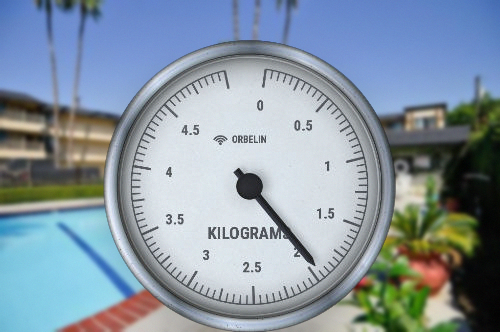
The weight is {"value": 1.95, "unit": "kg"}
